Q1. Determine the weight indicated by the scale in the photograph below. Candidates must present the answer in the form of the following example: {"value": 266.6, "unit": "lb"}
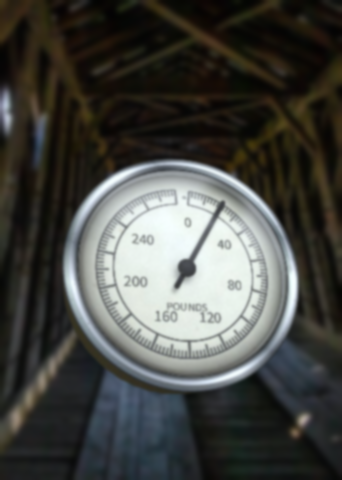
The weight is {"value": 20, "unit": "lb"}
